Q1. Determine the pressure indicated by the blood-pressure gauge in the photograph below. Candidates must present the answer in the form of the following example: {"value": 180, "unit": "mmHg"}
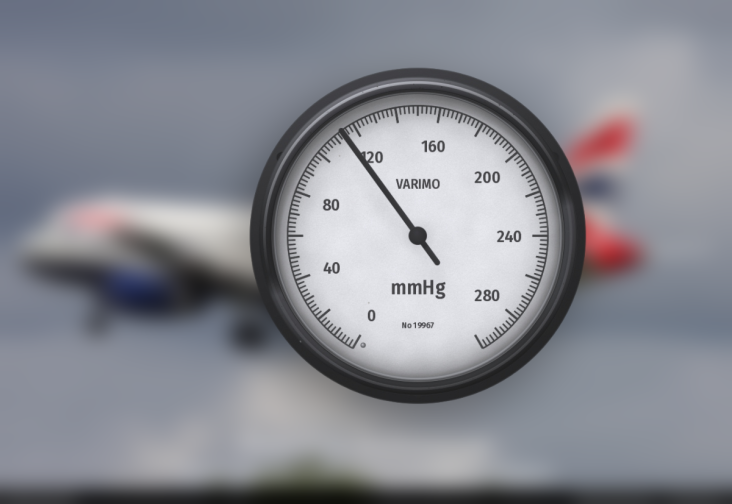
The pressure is {"value": 114, "unit": "mmHg"}
